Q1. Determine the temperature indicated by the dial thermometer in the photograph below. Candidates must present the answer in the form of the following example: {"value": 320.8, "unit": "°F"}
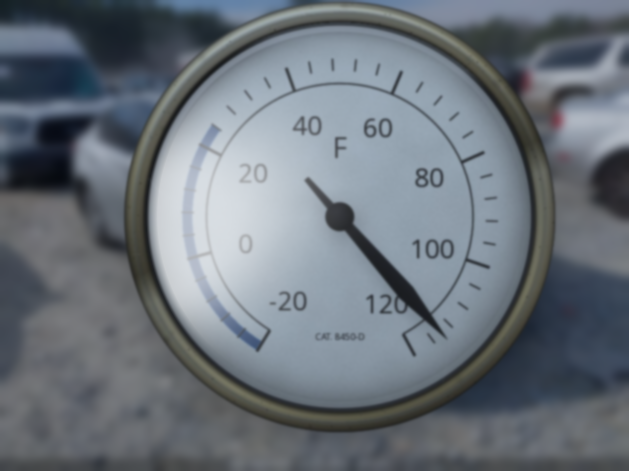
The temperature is {"value": 114, "unit": "°F"}
